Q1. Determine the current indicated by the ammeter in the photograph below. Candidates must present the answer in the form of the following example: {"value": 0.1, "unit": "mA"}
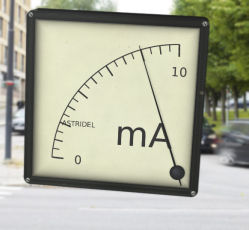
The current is {"value": 8, "unit": "mA"}
